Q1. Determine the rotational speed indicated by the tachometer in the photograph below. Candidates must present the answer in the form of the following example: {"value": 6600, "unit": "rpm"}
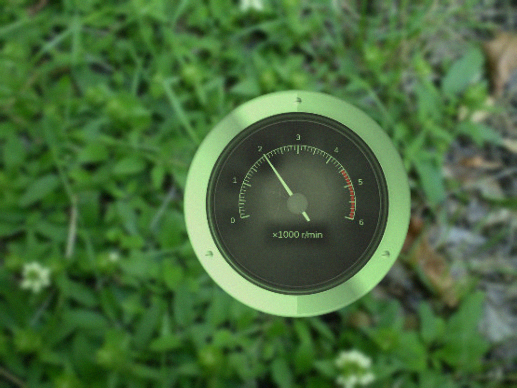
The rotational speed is {"value": 2000, "unit": "rpm"}
